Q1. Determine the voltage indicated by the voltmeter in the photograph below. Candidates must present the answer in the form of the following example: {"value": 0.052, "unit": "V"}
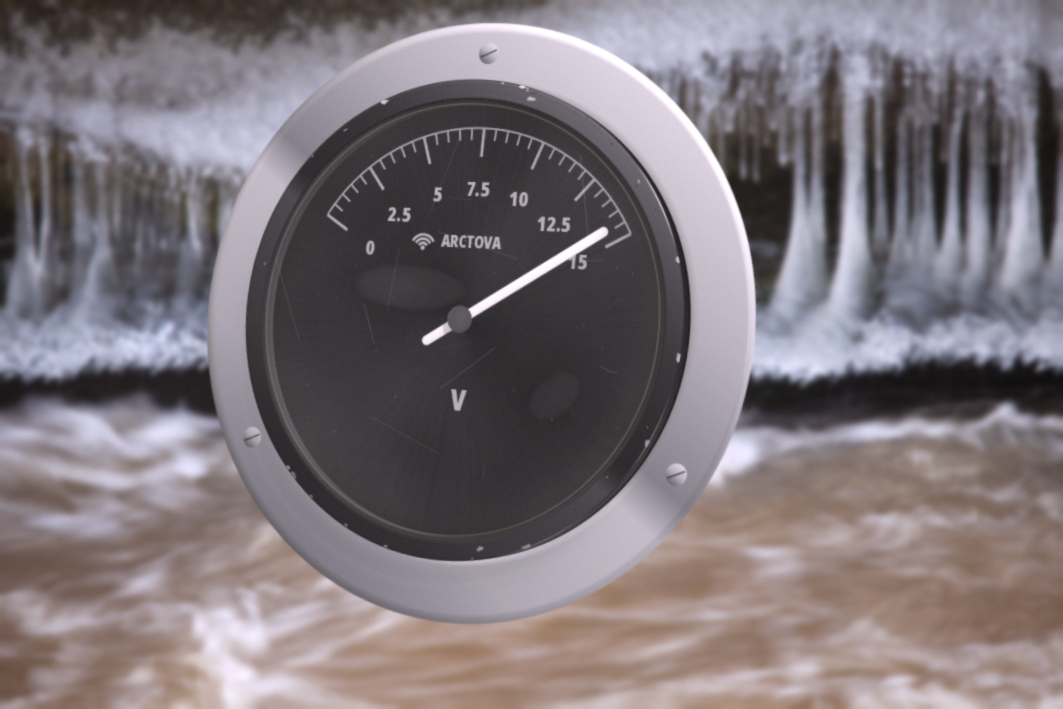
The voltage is {"value": 14.5, "unit": "V"}
